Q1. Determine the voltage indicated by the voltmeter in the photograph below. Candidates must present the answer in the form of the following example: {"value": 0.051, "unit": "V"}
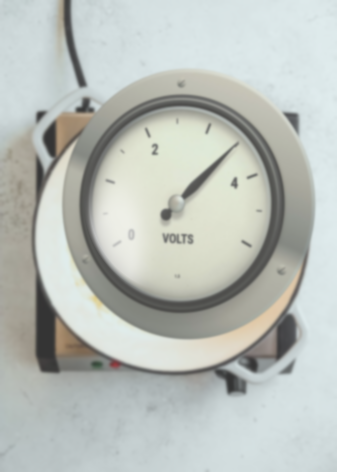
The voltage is {"value": 3.5, "unit": "V"}
